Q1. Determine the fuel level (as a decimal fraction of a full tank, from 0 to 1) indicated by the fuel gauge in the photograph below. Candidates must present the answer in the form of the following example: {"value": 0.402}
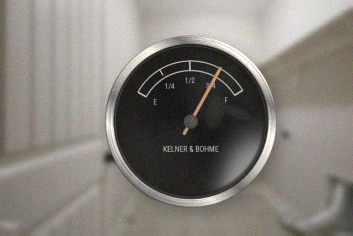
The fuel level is {"value": 0.75}
